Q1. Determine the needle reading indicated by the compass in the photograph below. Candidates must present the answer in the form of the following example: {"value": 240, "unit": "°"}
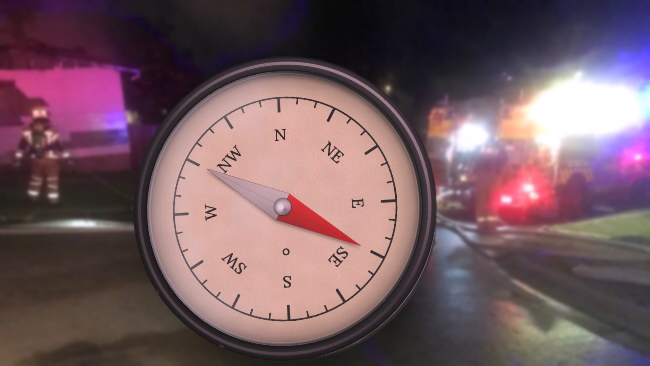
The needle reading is {"value": 120, "unit": "°"}
